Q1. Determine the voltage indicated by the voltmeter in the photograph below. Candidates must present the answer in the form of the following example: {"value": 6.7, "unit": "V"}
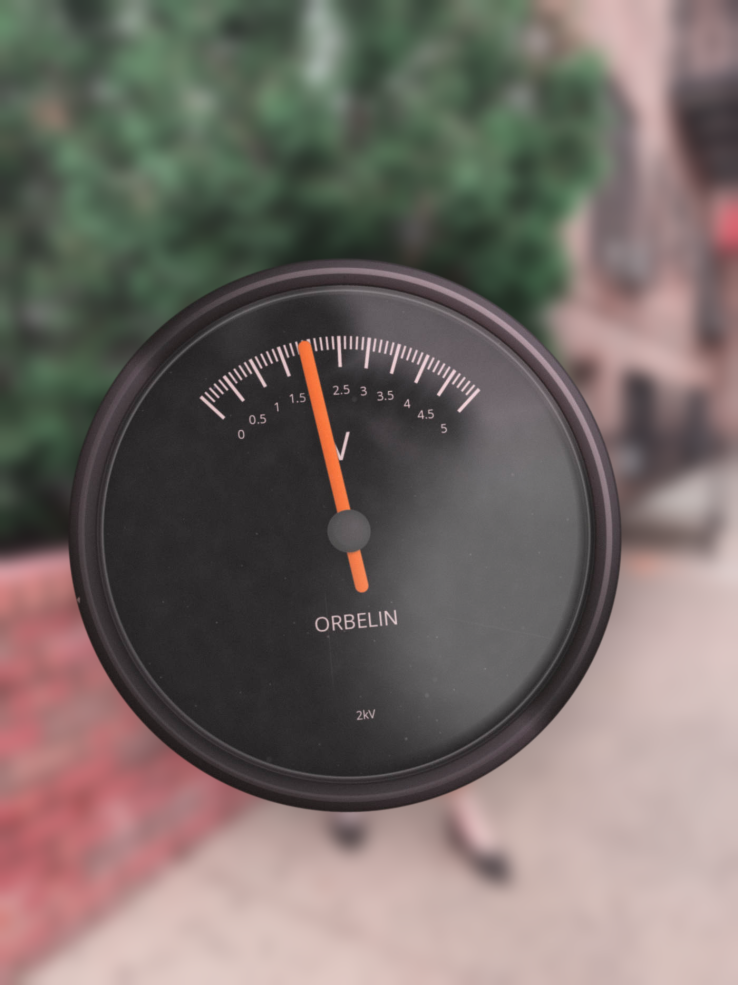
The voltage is {"value": 1.9, "unit": "V"}
